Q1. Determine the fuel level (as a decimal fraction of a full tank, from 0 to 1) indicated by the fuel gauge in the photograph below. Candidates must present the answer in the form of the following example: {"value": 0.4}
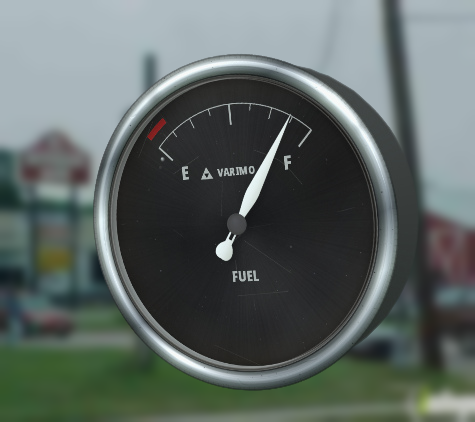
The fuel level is {"value": 0.875}
